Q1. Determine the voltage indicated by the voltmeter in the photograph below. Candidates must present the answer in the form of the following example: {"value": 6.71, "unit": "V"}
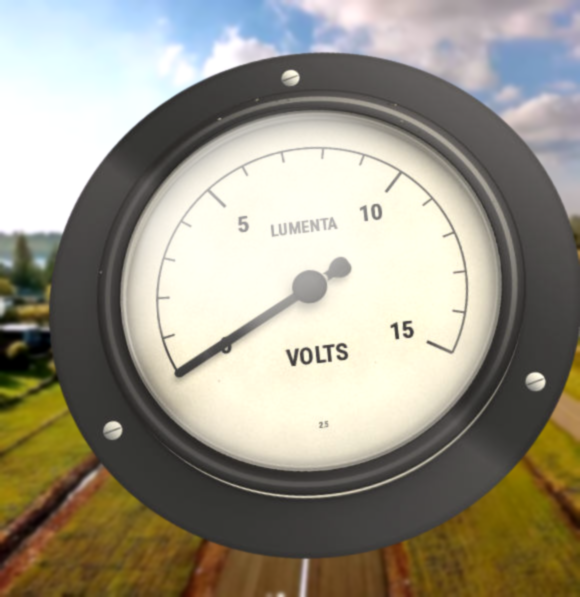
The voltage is {"value": 0, "unit": "V"}
